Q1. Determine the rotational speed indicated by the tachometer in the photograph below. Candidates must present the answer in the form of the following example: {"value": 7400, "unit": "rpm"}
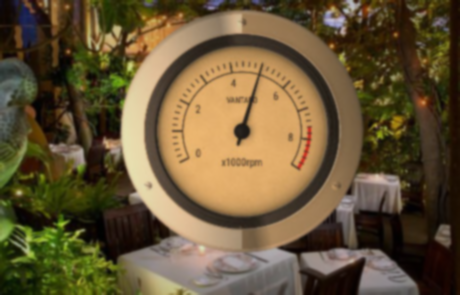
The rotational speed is {"value": 5000, "unit": "rpm"}
